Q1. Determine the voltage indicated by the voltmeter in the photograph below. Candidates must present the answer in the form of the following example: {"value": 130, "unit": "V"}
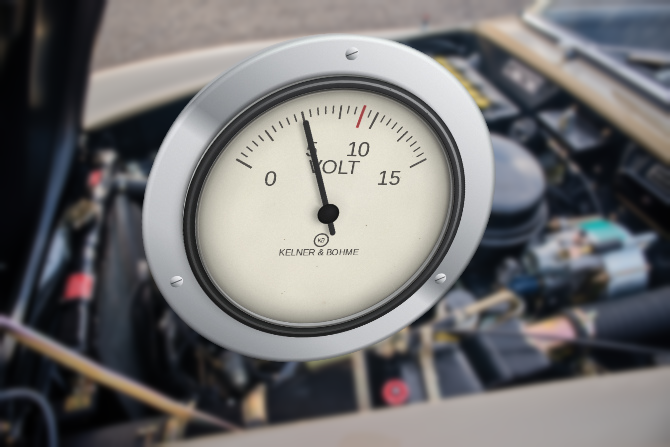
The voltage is {"value": 5, "unit": "V"}
